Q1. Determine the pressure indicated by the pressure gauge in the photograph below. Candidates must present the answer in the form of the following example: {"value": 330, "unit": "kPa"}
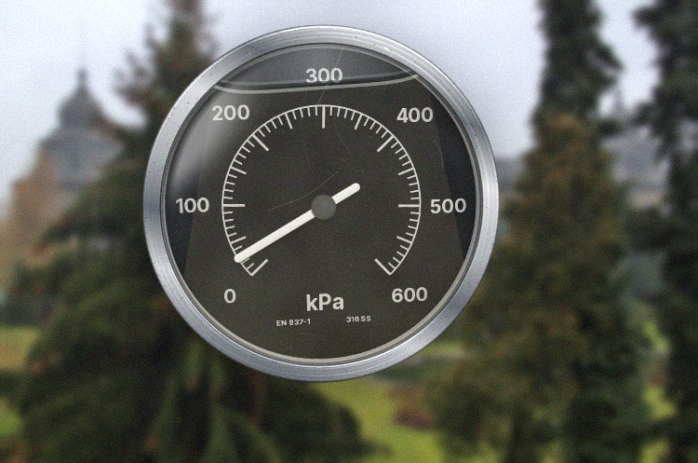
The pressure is {"value": 30, "unit": "kPa"}
